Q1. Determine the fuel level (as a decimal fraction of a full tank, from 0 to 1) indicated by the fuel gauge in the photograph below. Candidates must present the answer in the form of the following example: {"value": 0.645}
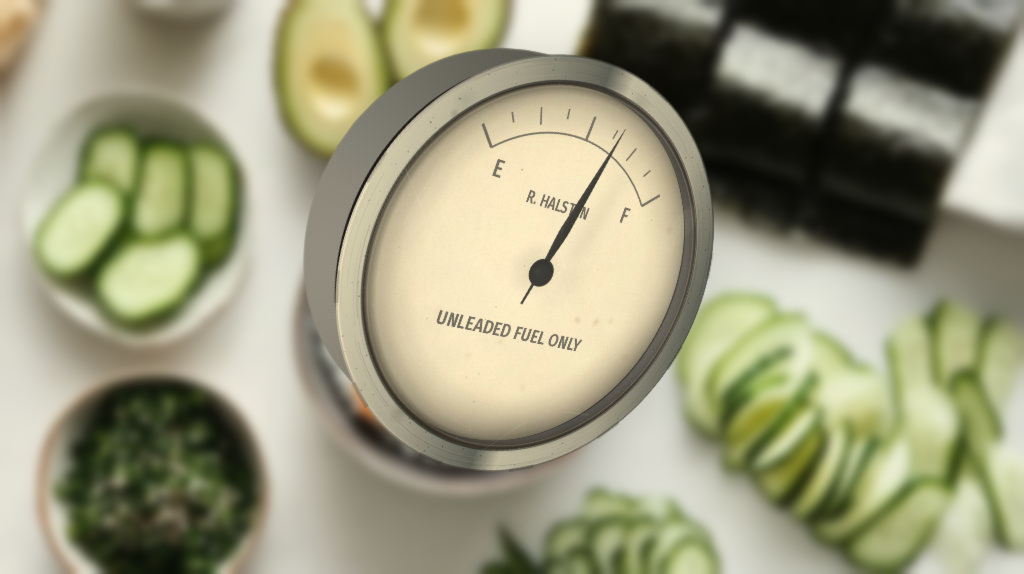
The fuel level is {"value": 0.625}
